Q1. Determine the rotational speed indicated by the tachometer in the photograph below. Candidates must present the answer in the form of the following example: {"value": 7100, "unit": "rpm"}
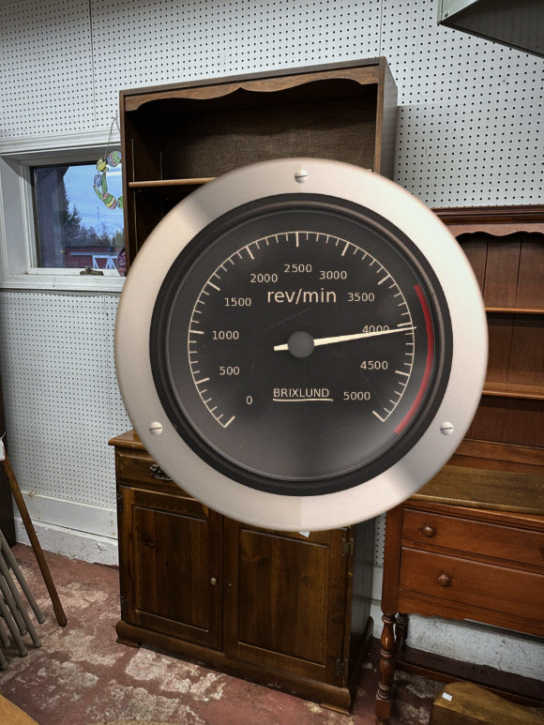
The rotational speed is {"value": 4050, "unit": "rpm"}
